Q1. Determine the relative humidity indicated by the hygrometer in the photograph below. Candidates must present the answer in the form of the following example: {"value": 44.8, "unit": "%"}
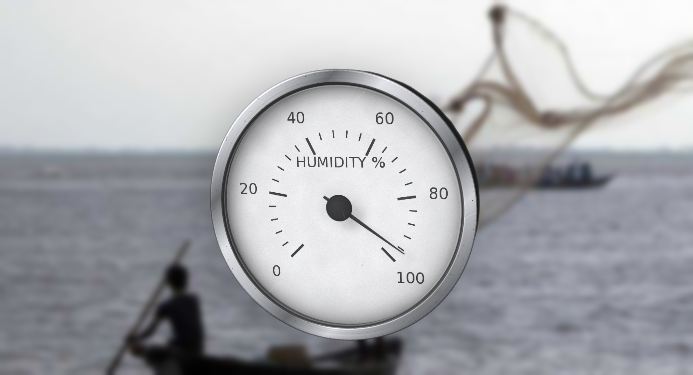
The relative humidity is {"value": 96, "unit": "%"}
